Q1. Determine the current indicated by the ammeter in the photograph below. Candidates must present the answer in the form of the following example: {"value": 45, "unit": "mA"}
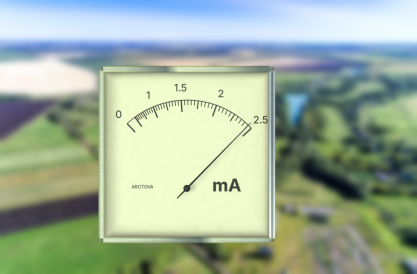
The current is {"value": 2.45, "unit": "mA"}
